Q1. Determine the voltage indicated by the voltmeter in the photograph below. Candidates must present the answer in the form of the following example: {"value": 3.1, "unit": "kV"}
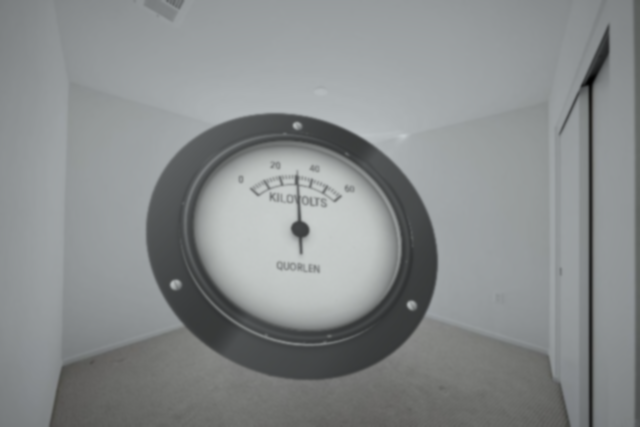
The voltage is {"value": 30, "unit": "kV"}
